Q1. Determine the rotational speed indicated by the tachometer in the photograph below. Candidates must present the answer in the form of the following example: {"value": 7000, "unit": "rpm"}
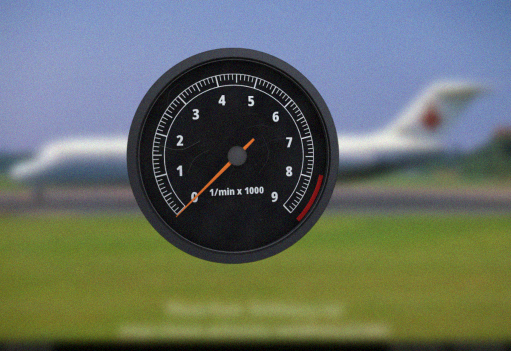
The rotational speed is {"value": 0, "unit": "rpm"}
